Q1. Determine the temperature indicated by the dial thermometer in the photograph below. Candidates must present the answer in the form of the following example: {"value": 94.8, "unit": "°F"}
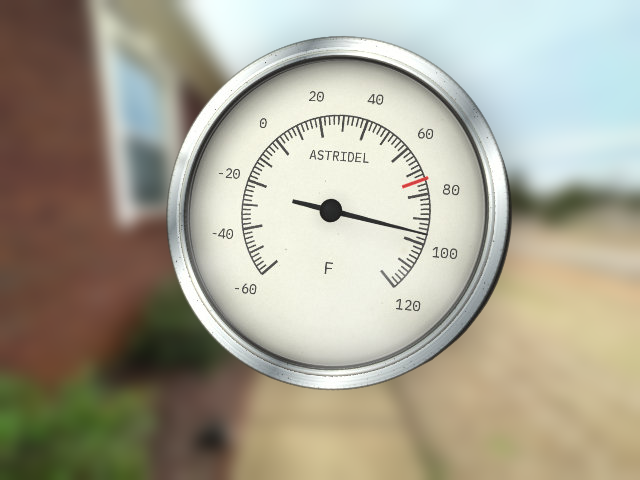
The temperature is {"value": 96, "unit": "°F"}
